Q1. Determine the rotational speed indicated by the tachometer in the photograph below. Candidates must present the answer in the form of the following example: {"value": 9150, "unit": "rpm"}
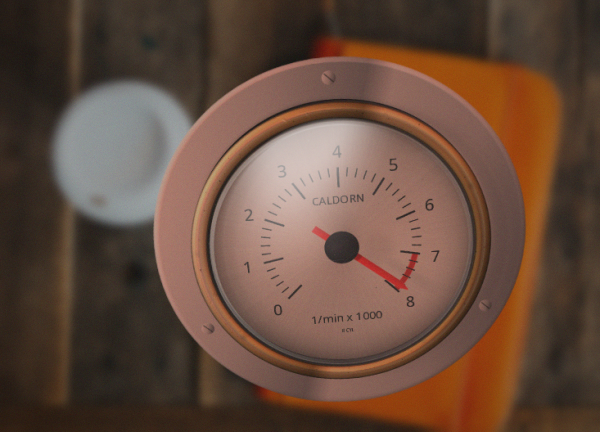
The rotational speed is {"value": 7800, "unit": "rpm"}
